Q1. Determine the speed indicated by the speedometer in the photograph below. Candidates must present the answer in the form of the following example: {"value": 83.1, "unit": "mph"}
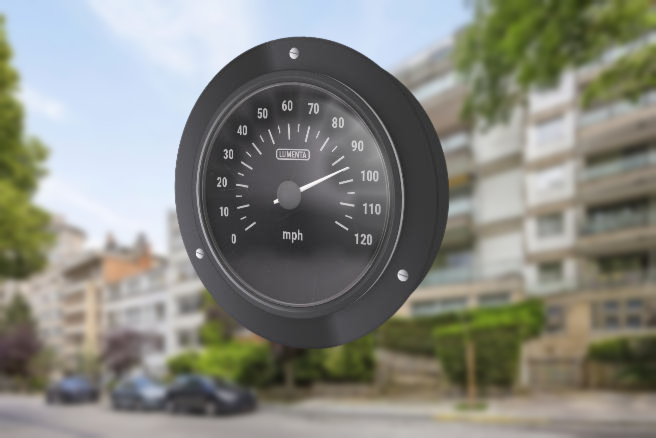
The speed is {"value": 95, "unit": "mph"}
